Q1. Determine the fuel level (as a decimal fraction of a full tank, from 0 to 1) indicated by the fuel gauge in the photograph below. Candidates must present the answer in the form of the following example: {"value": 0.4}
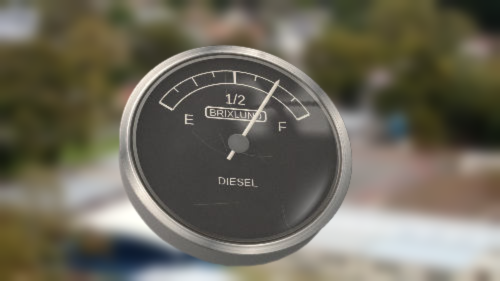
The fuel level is {"value": 0.75}
